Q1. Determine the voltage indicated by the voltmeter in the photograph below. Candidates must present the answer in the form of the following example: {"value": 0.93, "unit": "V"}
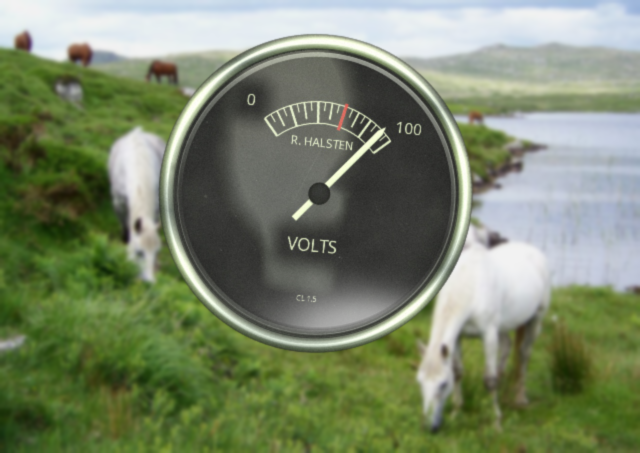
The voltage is {"value": 90, "unit": "V"}
